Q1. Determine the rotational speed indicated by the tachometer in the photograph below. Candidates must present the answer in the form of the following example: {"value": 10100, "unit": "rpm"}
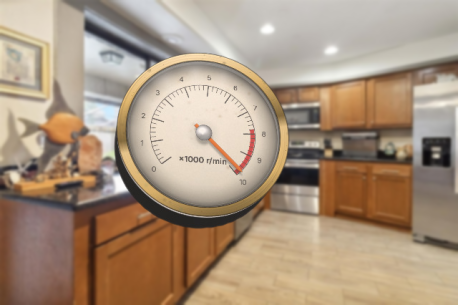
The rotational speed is {"value": 9800, "unit": "rpm"}
